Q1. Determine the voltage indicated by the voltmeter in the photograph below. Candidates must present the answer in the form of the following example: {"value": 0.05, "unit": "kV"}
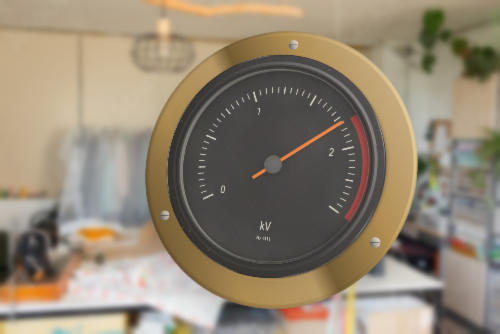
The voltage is {"value": 1.8, "unit": "kV"}
